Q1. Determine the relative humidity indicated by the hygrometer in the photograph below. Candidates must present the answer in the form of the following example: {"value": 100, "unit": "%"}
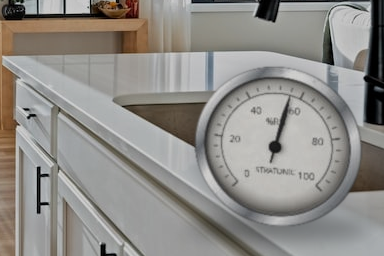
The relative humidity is {"value": 56, "unit": "%"}
